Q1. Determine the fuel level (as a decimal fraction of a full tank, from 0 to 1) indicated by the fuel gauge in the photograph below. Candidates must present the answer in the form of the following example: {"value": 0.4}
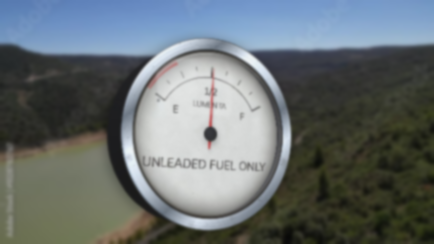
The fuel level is {"value": 0.5}
